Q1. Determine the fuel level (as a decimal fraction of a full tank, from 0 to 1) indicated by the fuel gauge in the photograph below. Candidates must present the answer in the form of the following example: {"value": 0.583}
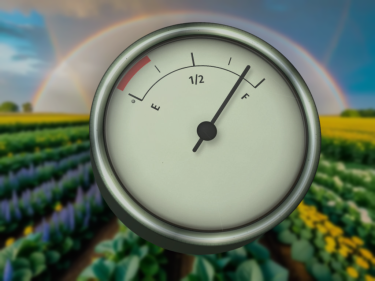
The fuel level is {"value": 0.875}
